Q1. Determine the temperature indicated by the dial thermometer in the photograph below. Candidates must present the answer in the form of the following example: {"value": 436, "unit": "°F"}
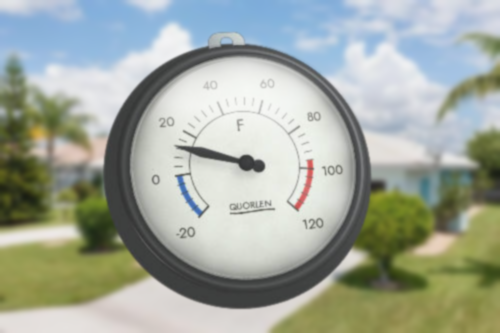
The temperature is {"value": 12, "unit": "°F"}
